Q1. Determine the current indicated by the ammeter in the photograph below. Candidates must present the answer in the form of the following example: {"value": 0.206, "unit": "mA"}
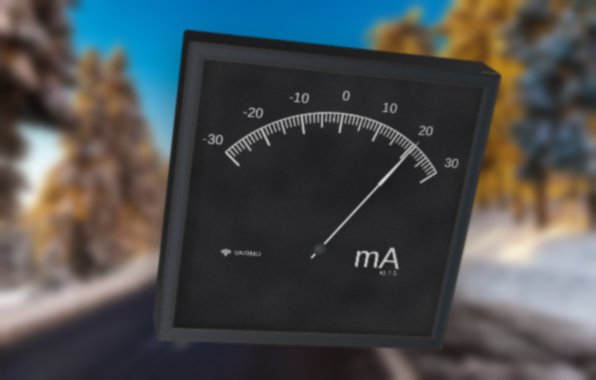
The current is {"value": 20, "unit": "mA"}
